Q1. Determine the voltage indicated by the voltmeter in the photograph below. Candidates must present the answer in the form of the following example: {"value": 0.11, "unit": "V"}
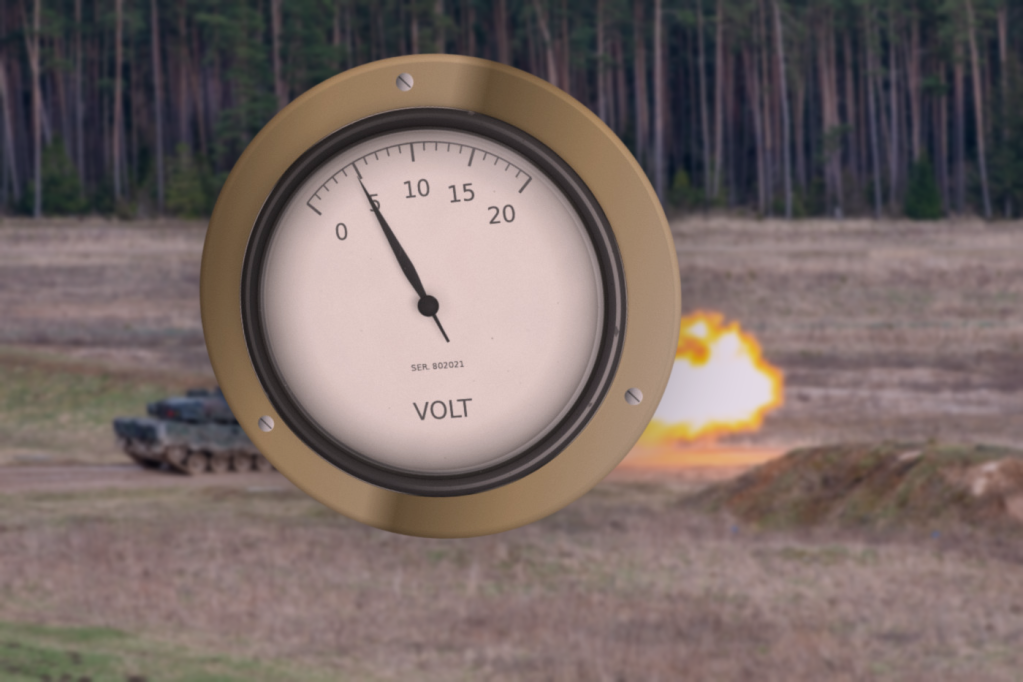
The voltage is {"value": 5, "unit": "V"}
